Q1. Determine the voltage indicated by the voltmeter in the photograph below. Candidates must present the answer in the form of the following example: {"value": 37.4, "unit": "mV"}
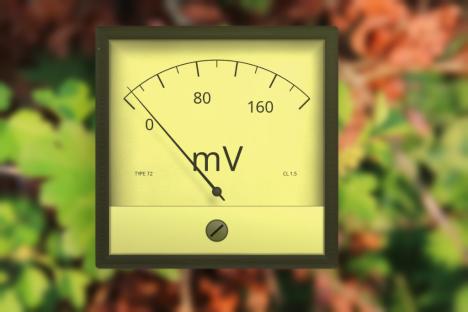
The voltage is {"value": 10, "unit": "mV"}
